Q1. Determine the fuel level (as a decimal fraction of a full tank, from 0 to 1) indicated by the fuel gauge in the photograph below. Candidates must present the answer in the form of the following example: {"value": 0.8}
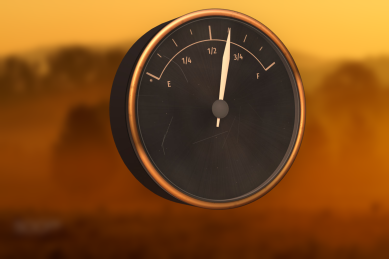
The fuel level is {"value": 0.625}
